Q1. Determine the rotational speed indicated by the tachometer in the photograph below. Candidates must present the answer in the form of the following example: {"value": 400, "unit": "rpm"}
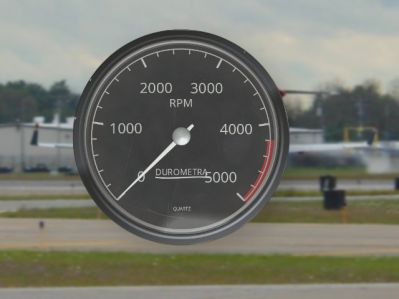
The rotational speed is {"value": 0, "unit": "rpm"}
